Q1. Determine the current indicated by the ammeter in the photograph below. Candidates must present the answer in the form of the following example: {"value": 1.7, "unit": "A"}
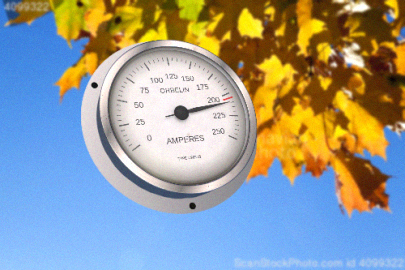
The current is {"value": 210, "unit": "A"}
